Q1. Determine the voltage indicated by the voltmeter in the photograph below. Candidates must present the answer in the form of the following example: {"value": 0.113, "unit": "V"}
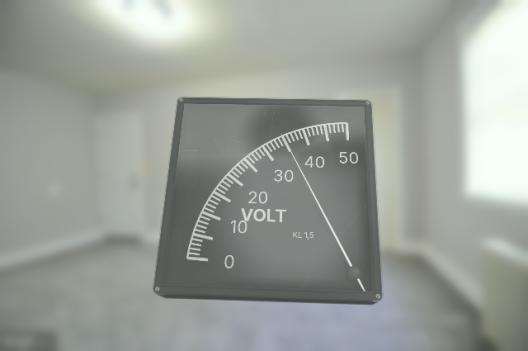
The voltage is {"value": 35, "unit": "V"}
